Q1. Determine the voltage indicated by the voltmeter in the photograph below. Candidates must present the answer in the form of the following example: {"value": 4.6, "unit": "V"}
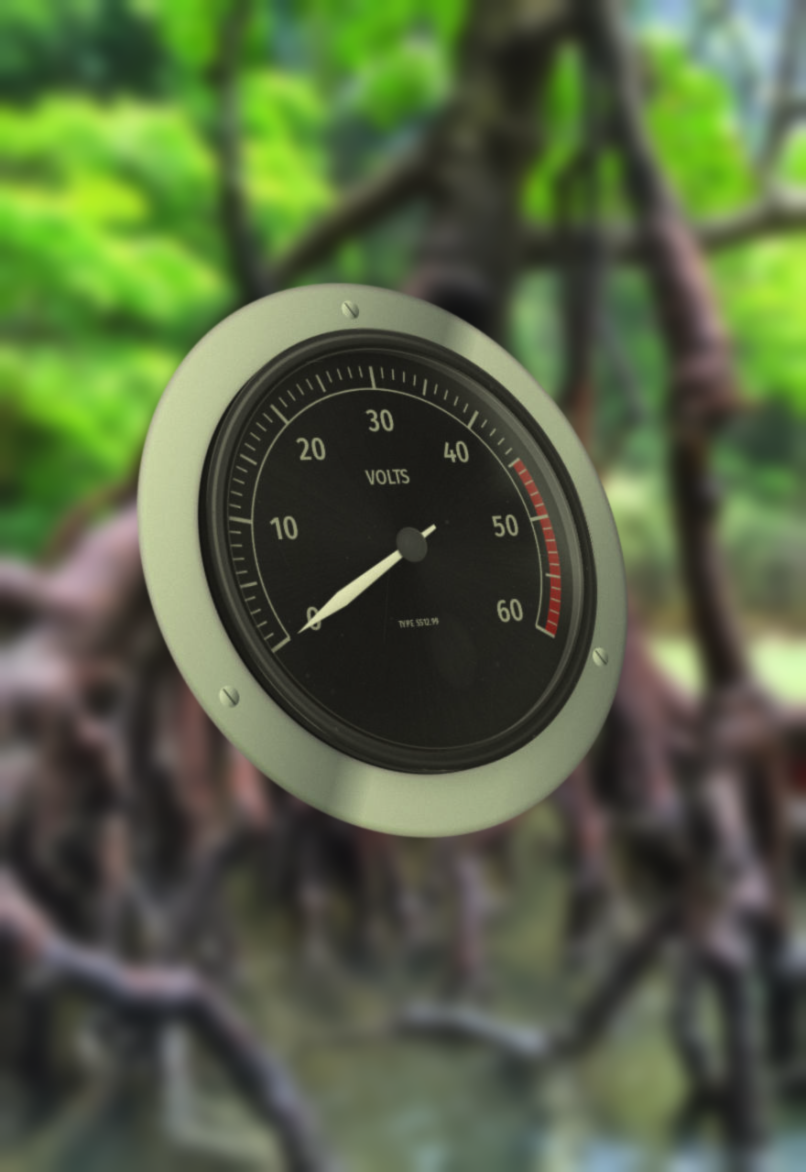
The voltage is {"value": 0, "unit": "V"}
